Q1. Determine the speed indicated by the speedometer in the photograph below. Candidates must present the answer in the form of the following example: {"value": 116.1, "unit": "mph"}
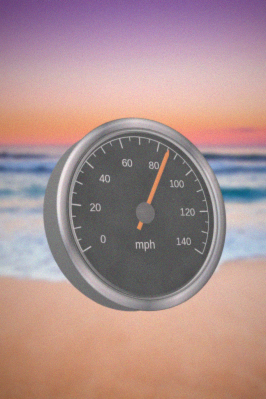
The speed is {"value": 85, "unit": "mph"}
